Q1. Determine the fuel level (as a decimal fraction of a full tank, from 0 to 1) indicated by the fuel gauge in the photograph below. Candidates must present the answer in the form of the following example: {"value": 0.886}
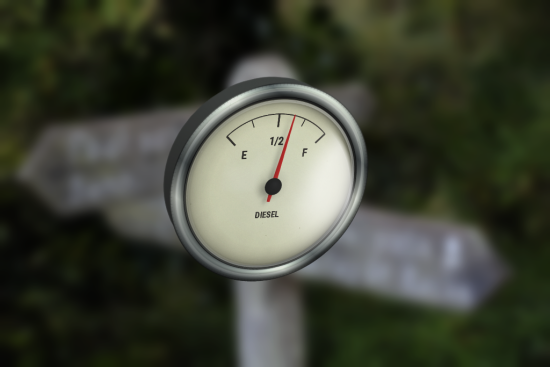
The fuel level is {"value": 0.625}
